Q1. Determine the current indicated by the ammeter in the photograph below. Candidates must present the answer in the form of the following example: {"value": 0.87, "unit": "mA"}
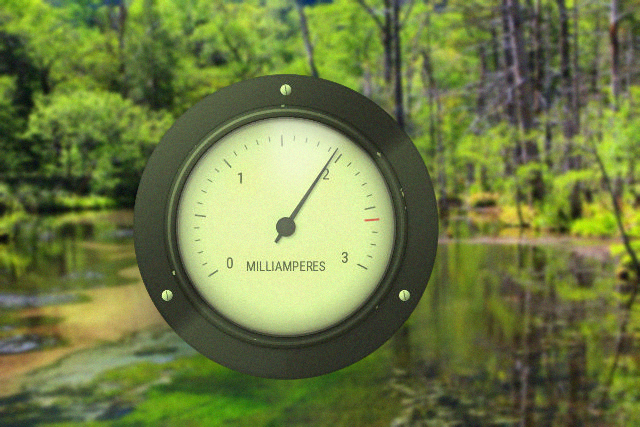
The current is {"value": 1.95, "unit": "mA"}
